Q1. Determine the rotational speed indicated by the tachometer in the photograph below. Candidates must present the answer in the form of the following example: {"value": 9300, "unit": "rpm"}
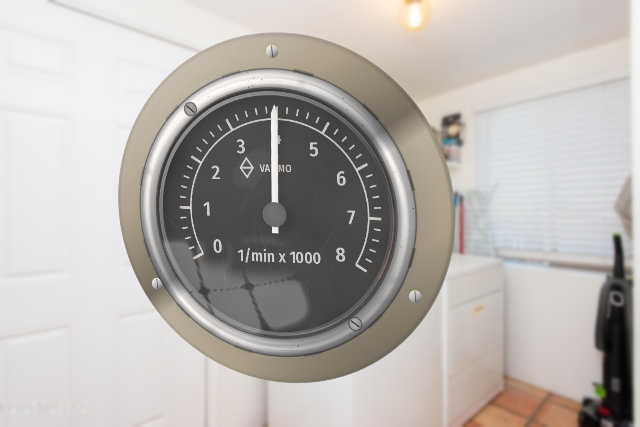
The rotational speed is {"value": 4000, "unit": "rpm"}
